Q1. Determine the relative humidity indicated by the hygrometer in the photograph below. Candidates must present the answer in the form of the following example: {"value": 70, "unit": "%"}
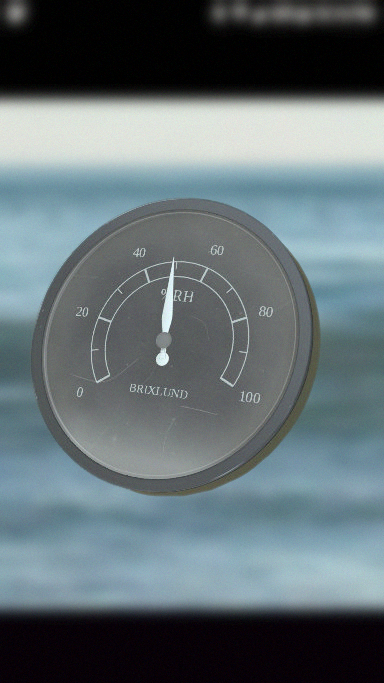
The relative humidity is {"value": 50, "unit": "%"}
